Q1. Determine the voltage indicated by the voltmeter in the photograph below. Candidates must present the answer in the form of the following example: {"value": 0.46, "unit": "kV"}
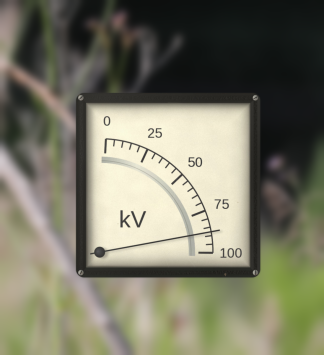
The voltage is {"value": 87.5, "unit": "kV"}
